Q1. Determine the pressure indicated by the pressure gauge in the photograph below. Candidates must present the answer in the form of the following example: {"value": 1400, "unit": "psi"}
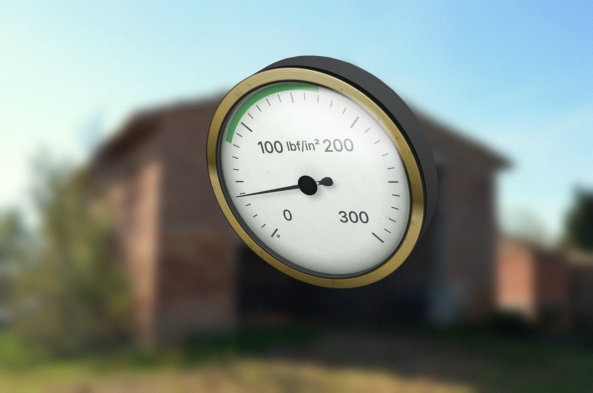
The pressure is {"value": 40, "unit": "psi"}
